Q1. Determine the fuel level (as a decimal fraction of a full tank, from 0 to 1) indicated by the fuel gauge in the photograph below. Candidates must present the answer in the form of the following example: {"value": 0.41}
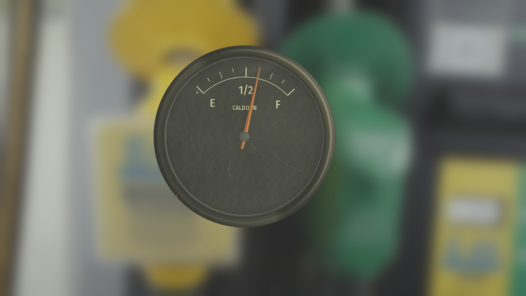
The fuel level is {"value": 0.625}
